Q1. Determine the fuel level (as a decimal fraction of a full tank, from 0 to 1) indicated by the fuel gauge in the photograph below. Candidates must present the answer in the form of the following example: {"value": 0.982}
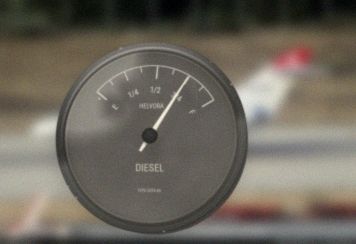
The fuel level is {"value": 0.75}
